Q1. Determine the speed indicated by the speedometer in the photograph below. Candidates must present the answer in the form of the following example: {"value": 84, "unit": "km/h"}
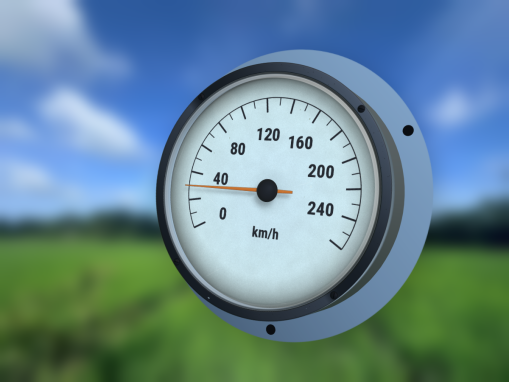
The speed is {"value": 30, "unit": "km/h"}
